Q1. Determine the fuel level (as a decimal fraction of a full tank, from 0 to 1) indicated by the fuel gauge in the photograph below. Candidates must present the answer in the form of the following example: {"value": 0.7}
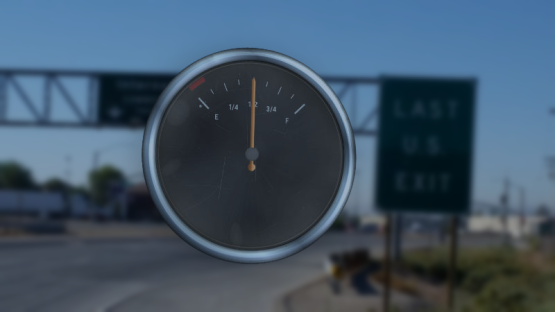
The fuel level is {"value": 0.5}
